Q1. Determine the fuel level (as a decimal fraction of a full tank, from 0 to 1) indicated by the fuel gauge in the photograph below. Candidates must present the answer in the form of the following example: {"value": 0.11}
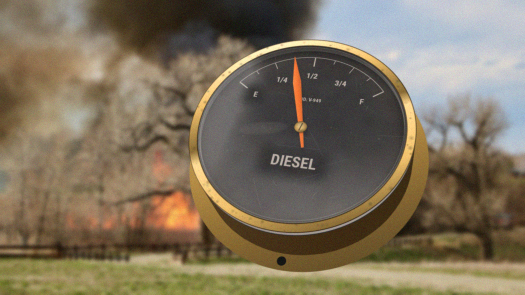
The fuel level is {"value": 0.375}
